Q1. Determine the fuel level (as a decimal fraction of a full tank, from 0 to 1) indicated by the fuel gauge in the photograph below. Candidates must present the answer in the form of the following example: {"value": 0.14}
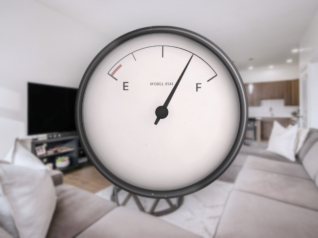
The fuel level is {"value": 0.75}
